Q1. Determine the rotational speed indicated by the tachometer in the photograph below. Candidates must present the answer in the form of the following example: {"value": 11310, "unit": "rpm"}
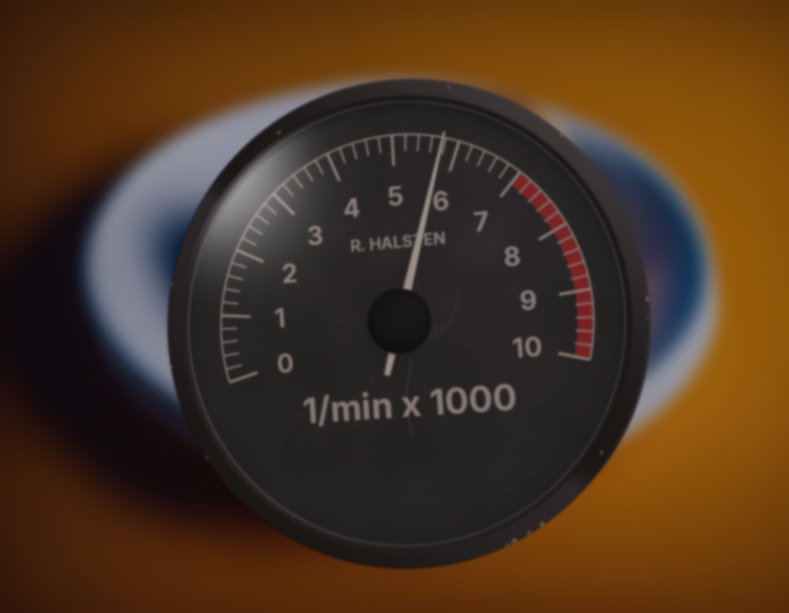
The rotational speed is {"value": 5800, "unit": "rpm"}
